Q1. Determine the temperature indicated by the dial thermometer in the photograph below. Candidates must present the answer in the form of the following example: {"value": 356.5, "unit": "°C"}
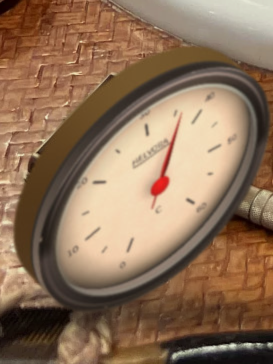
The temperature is {"value": 35, "unit": "°C"}
